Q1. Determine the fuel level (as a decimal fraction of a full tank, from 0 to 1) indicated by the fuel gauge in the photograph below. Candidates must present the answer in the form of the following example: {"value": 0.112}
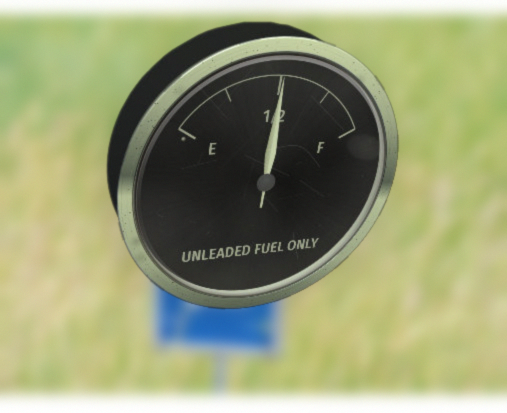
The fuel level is {"value": 0.5}
